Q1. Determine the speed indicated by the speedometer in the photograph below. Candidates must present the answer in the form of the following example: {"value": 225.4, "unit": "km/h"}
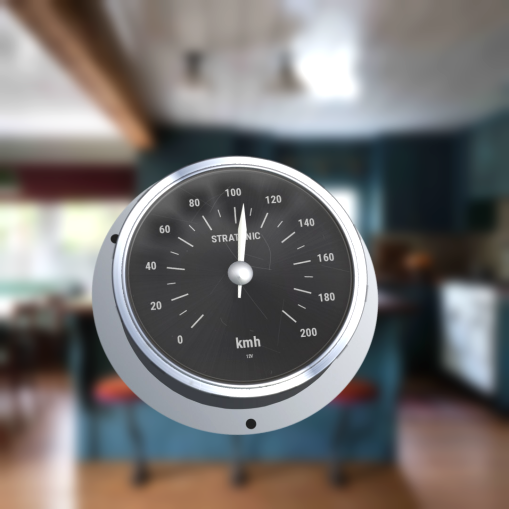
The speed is {"value": 105, "unit": "km/h"}
